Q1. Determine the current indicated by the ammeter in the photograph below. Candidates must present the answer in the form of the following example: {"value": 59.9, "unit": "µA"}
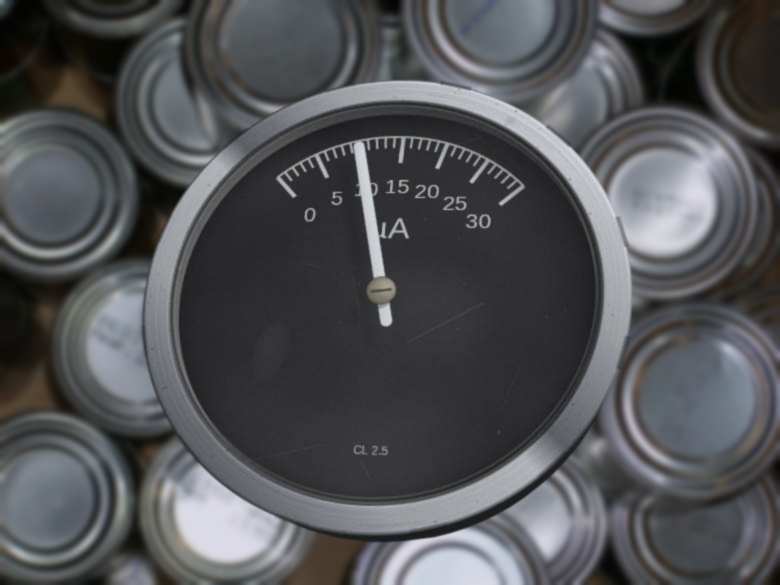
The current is {"value": 10, "unit": "µA"}
